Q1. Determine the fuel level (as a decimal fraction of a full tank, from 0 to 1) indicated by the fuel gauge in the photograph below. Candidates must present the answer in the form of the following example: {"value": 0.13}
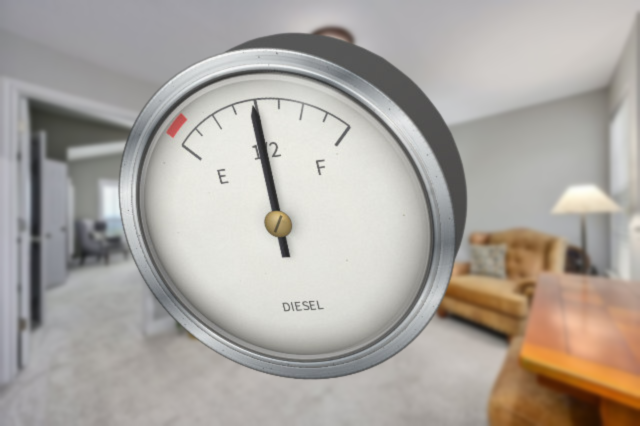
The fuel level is {"value": 0.5}
